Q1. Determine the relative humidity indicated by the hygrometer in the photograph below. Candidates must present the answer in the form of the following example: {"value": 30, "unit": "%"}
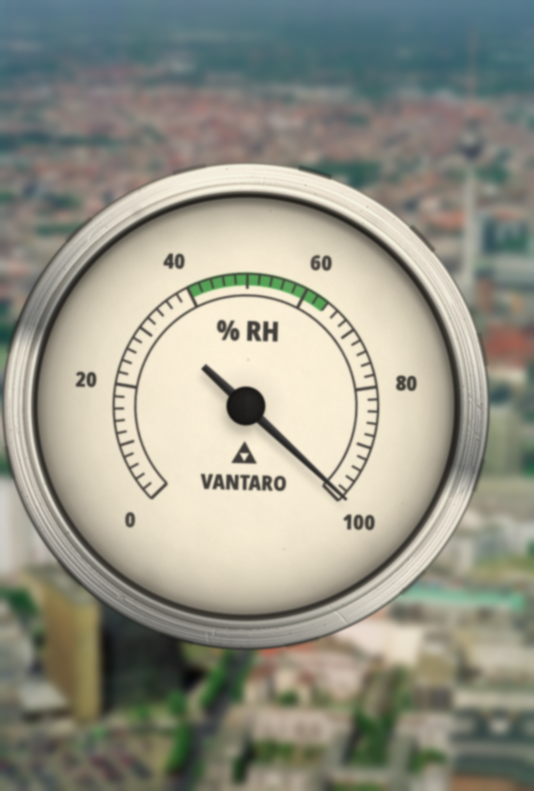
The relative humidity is {"value": 99, "unit": "%"}
